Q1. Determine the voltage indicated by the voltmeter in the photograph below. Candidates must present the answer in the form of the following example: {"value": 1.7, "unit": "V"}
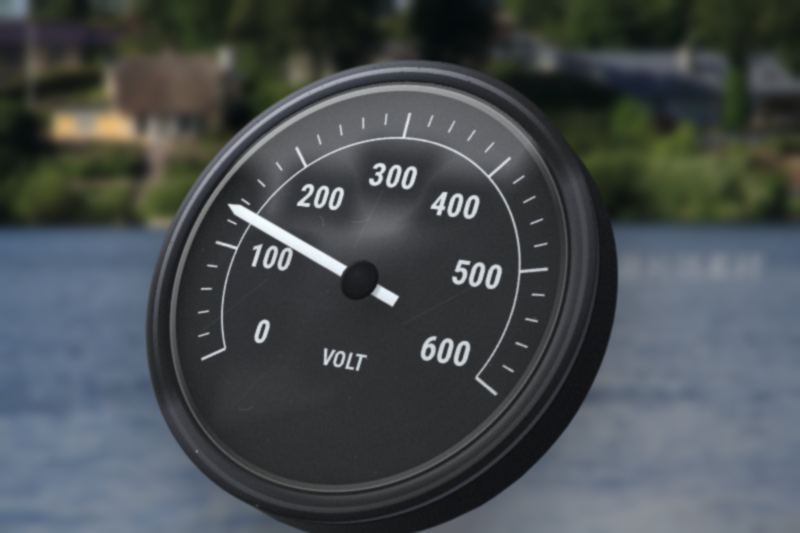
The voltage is {"value": 130, "unit": "V"}
